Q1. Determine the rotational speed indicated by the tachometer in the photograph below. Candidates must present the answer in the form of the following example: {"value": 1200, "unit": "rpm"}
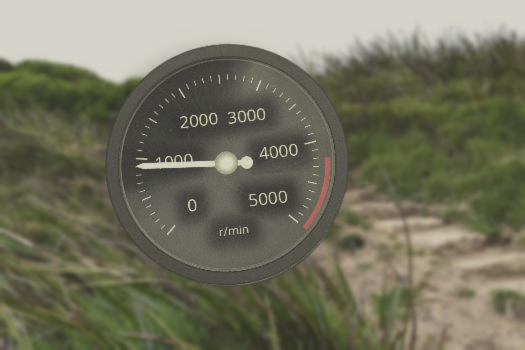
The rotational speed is {"value": 900, "unit": "rpm"}
